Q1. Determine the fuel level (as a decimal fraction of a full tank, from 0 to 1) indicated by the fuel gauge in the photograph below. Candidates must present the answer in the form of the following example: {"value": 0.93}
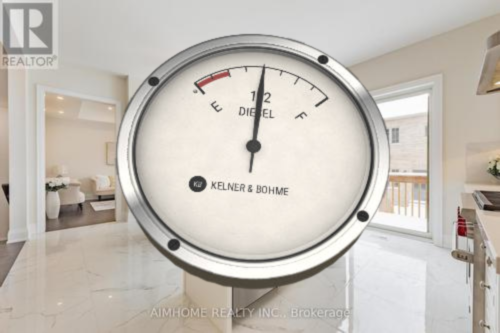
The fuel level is {"value": 0.5}
